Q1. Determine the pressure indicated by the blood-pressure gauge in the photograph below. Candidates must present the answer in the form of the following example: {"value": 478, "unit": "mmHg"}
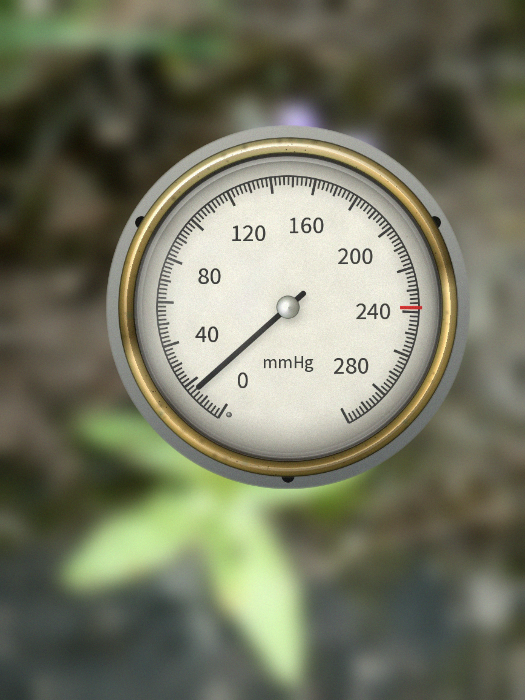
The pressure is {"value": 16, "unit": "mmHg"}
